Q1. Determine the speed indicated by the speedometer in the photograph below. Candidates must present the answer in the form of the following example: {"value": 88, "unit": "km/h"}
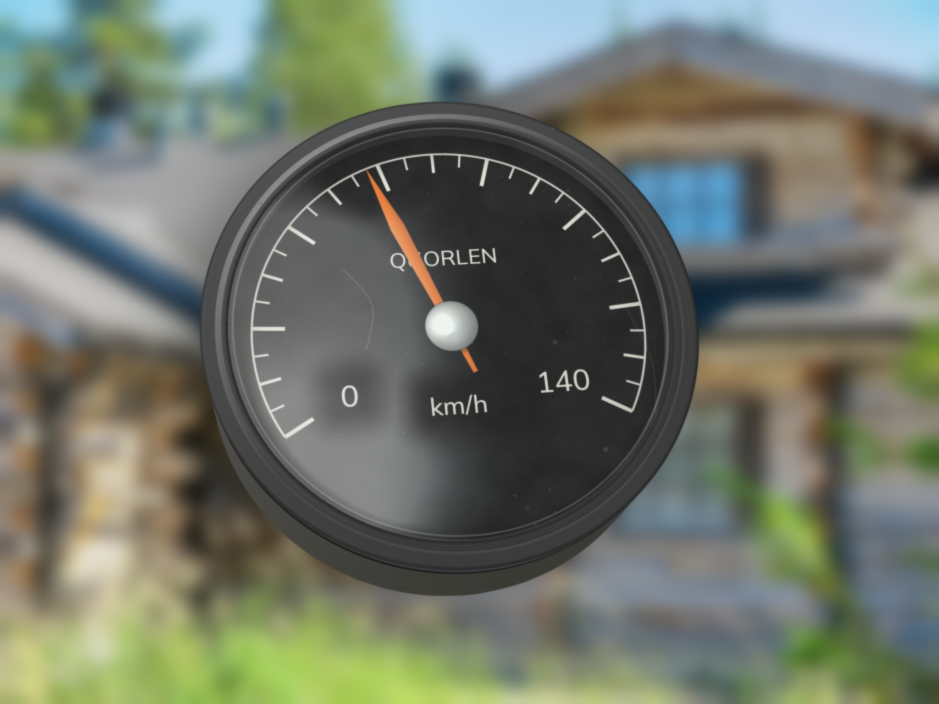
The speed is {"value": 57.5, "unit": "km/h"}
